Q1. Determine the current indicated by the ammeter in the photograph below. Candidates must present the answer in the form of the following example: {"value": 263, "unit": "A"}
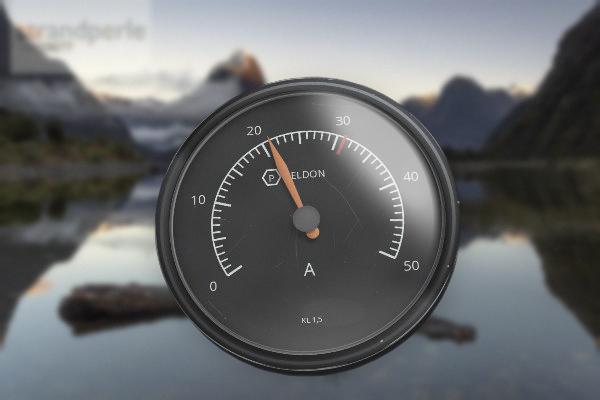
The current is {"value": 21, "unit": "A"}
